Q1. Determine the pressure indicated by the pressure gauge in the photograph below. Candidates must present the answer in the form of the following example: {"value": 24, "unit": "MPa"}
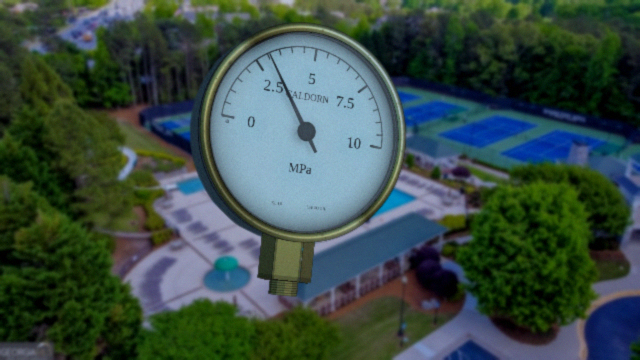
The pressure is {"value": 3, "unit": "MPa"}
